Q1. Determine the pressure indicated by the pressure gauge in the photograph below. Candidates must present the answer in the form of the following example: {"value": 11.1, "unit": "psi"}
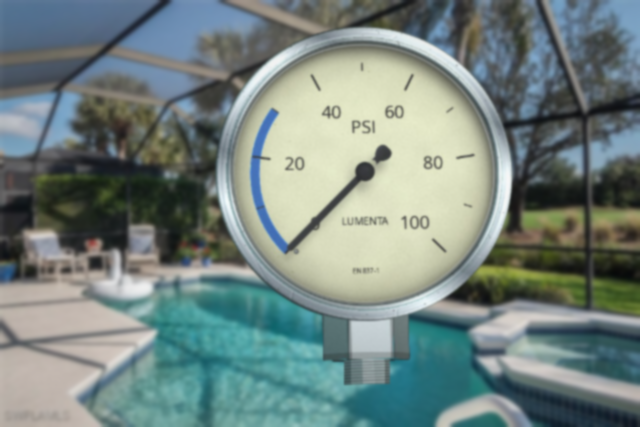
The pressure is {"value": 0, "unit": "psi"}
